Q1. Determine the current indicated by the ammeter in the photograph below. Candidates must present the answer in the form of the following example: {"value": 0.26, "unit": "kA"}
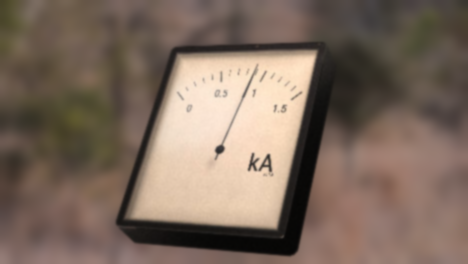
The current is {"value": 0.9, "unit": "kA"}
